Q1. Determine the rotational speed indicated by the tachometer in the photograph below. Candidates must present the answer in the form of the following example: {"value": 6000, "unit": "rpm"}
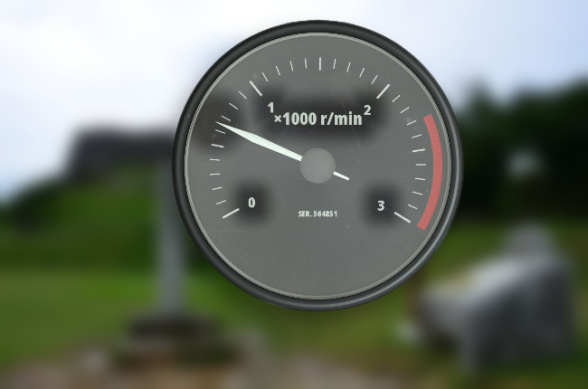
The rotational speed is {"value": 650, "unit": "rpm"}
